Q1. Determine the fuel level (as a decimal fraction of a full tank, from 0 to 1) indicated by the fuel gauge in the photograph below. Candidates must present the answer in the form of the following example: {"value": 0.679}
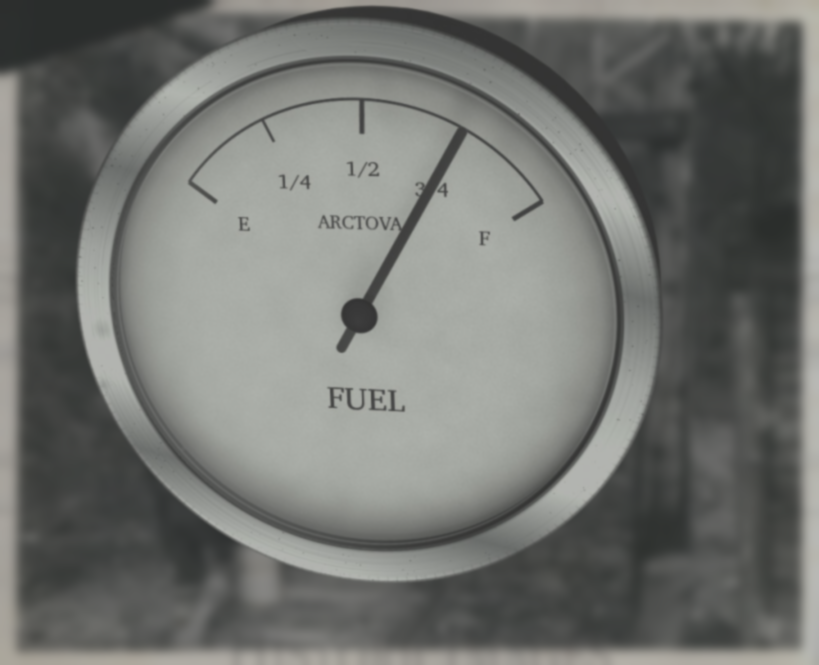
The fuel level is {"value": 0.75}
